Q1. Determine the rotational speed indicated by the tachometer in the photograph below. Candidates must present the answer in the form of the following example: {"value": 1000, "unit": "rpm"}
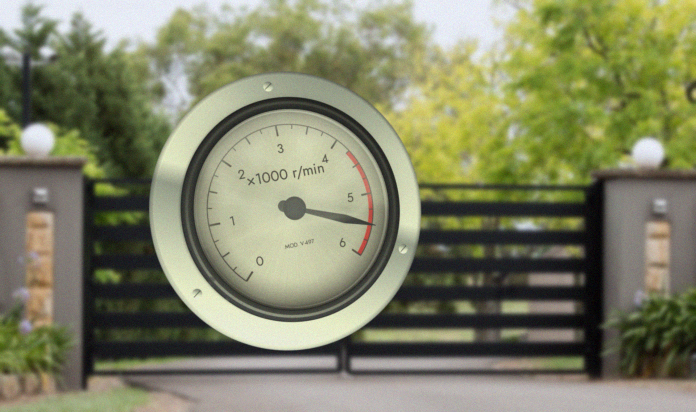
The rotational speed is {"value": 5500, "unit": "rpm"}
